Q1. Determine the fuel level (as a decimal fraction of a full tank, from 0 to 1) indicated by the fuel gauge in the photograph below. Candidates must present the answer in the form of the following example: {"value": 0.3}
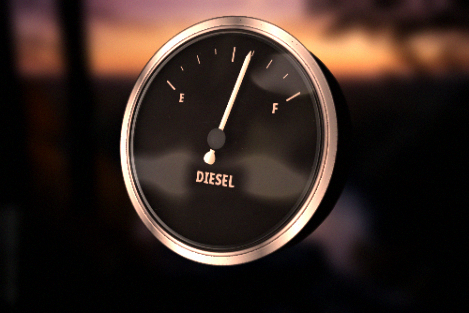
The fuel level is {"value": 0.625}
